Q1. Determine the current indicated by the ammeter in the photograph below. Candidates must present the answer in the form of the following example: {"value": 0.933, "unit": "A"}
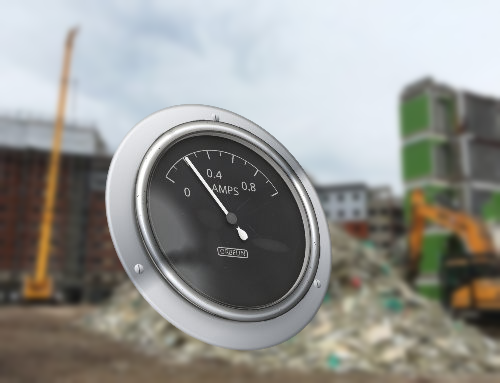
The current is {"value": 0.2, "unit": "A"}
